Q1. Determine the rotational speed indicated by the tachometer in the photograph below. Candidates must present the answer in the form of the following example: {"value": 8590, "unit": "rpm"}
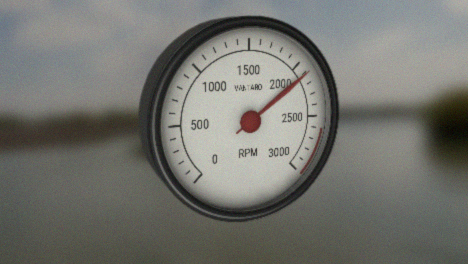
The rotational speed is {"value": 2100, "unit": "rpm"}
